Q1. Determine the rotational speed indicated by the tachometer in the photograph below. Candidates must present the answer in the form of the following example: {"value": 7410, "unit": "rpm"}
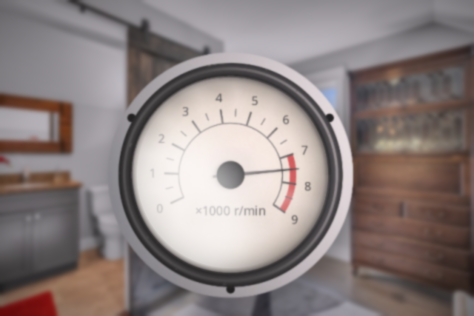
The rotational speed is {"value": 7500, "unit": "rpm"}
